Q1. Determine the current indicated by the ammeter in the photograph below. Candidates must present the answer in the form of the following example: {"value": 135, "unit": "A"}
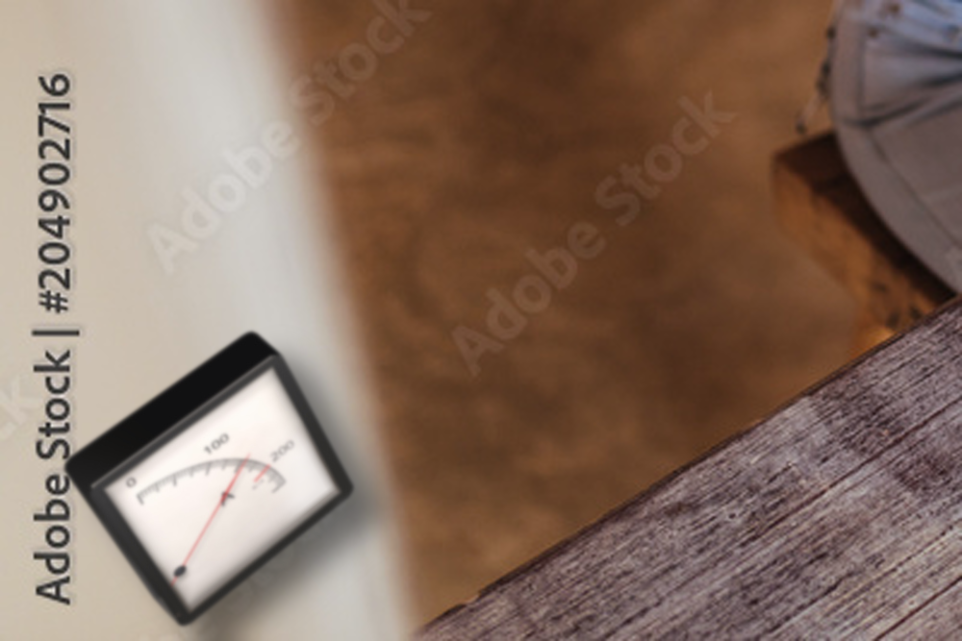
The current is {"value": 150, "unit": "A"}
